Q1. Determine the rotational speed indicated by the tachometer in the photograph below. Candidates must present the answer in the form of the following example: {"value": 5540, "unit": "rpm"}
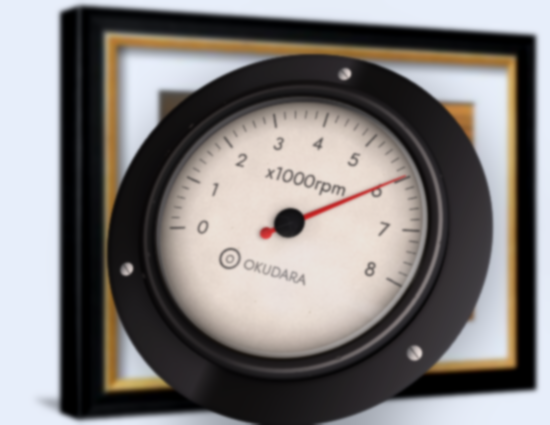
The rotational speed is {"value": 6000, "unit": "rpm"}
